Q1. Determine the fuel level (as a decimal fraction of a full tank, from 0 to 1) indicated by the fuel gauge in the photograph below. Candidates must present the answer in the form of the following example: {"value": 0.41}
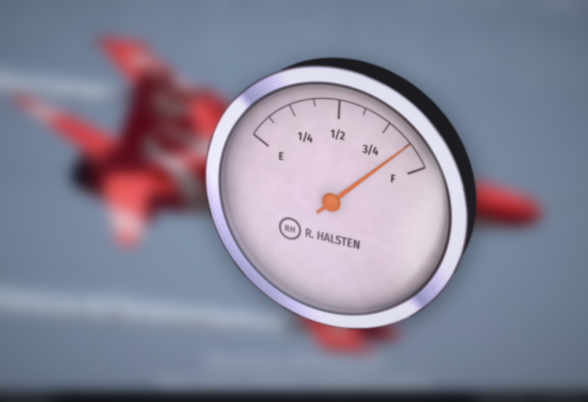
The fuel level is {"value": 0.875}
